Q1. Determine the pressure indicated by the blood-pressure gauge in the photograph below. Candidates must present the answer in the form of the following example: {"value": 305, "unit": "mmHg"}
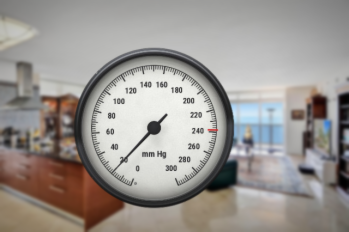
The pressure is {"value": 20, "unit": "mmHg"}
